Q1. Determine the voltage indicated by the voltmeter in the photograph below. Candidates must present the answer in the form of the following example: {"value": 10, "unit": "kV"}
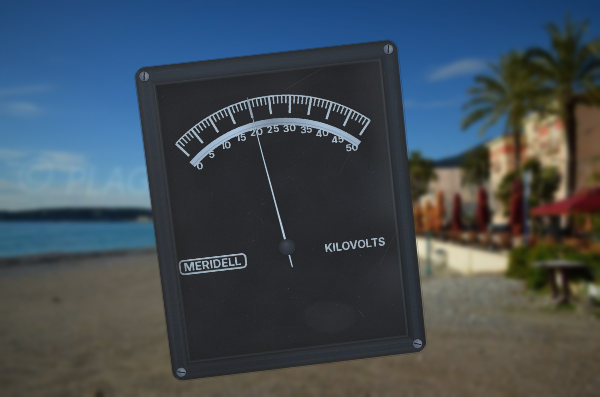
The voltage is {"value": 20, "unit": "kV"}
